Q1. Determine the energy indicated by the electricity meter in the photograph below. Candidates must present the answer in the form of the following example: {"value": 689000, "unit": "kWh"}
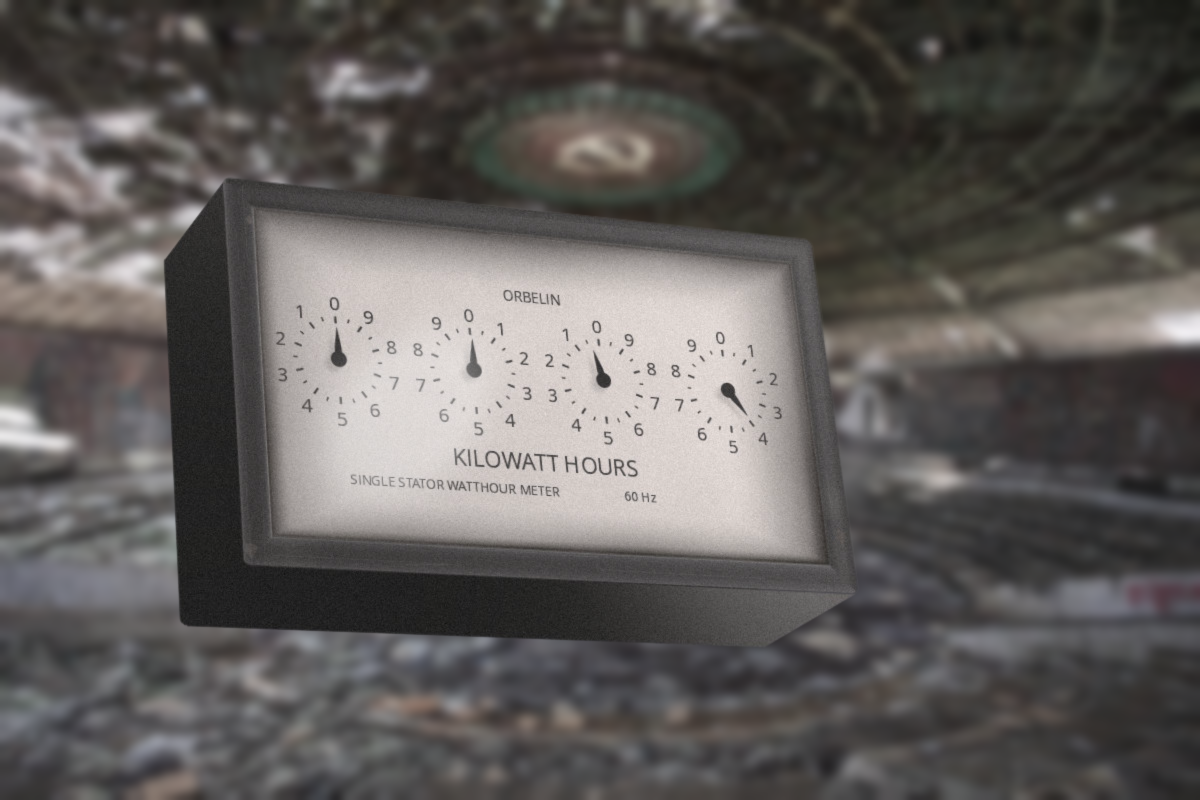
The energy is {"value": 4, "unit": "kWh"}
